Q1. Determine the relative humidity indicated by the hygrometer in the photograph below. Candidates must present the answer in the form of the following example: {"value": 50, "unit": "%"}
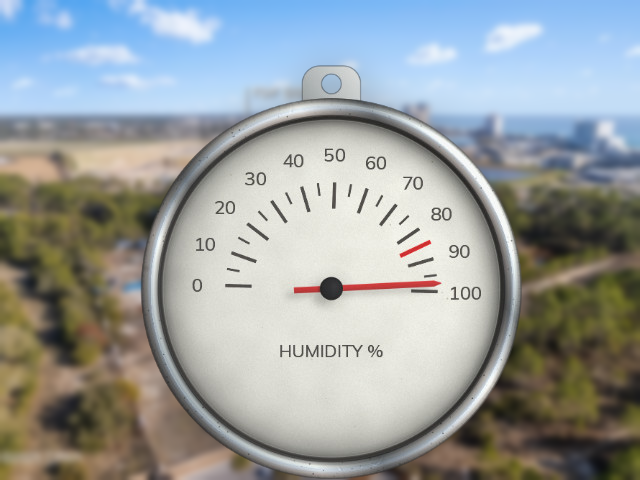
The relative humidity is {"value": 97.5, "unit": "%"}
